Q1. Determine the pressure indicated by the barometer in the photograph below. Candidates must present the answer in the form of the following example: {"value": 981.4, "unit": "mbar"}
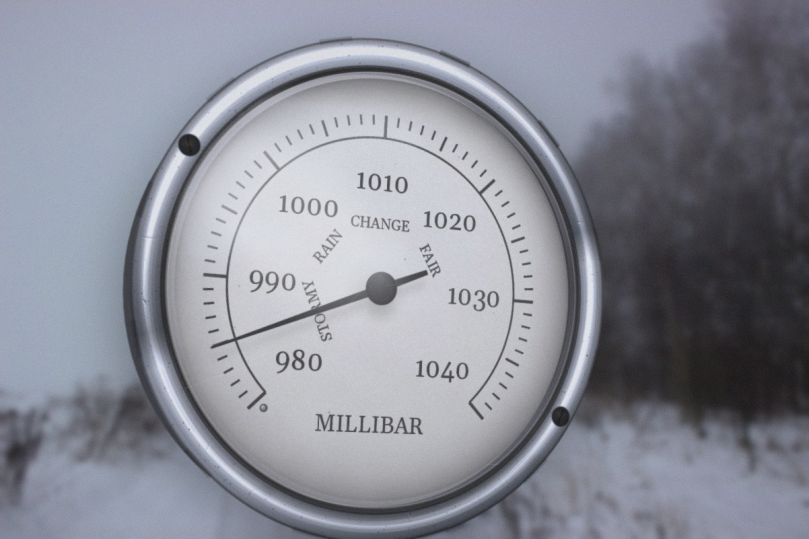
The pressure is {"value": 985, "unit": "mbar"}
